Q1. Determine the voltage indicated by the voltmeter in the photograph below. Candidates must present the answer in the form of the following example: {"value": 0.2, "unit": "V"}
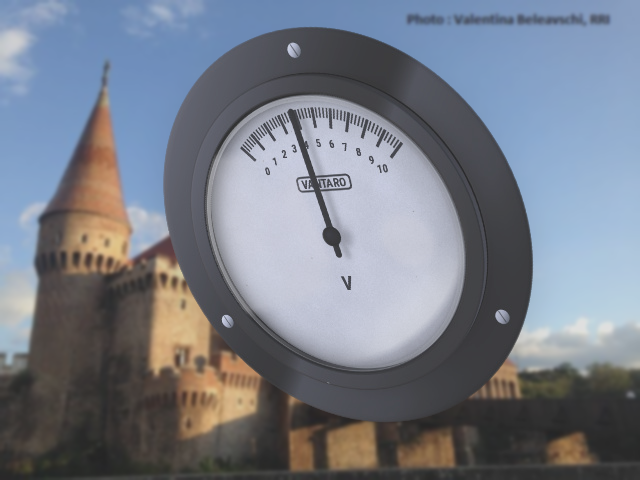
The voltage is {"value": 4, "unit": "V"}
